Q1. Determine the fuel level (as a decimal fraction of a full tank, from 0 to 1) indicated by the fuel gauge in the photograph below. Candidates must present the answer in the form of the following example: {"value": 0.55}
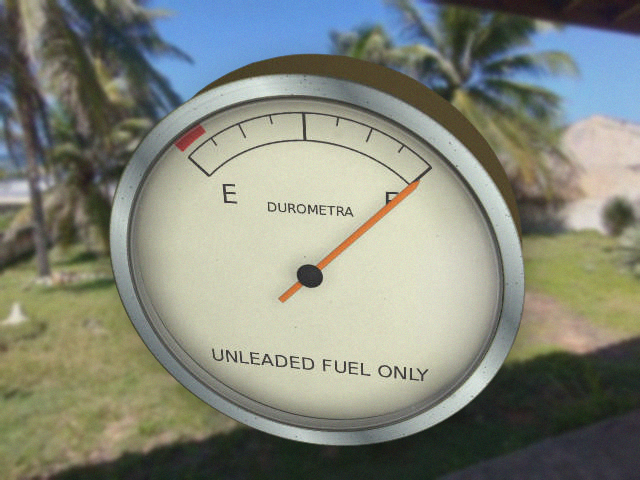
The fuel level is {"value": 1}
